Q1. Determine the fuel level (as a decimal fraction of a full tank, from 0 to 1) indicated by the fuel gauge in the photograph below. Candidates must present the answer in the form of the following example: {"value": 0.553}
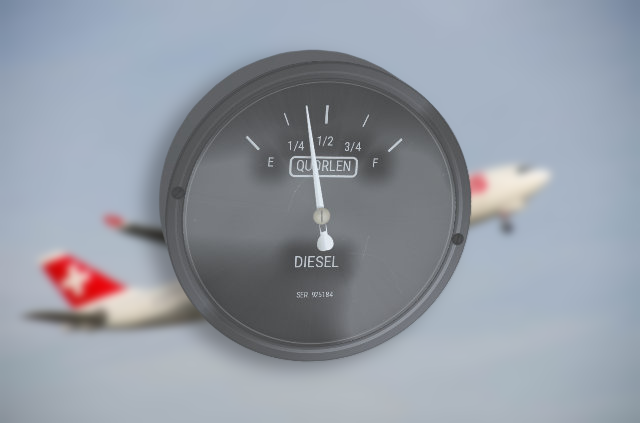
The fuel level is {"value": 0.375}
